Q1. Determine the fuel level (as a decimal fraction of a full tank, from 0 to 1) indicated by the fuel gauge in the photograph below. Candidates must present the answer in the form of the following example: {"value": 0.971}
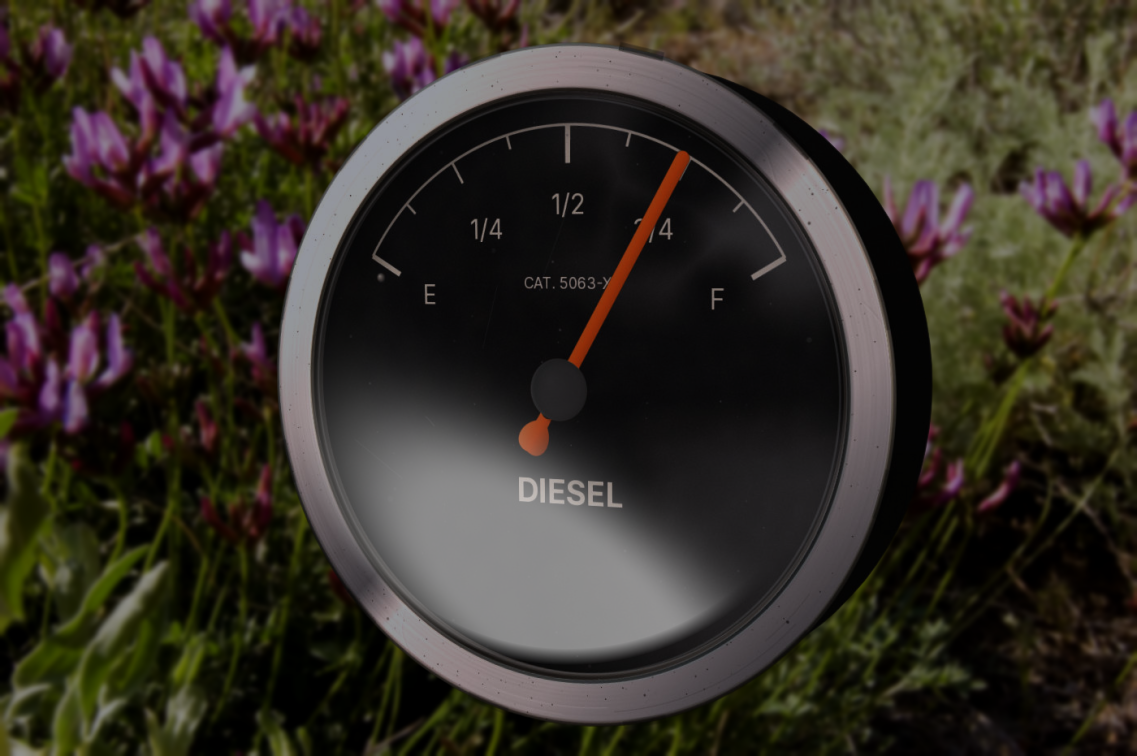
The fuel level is {"value": 0.75}
